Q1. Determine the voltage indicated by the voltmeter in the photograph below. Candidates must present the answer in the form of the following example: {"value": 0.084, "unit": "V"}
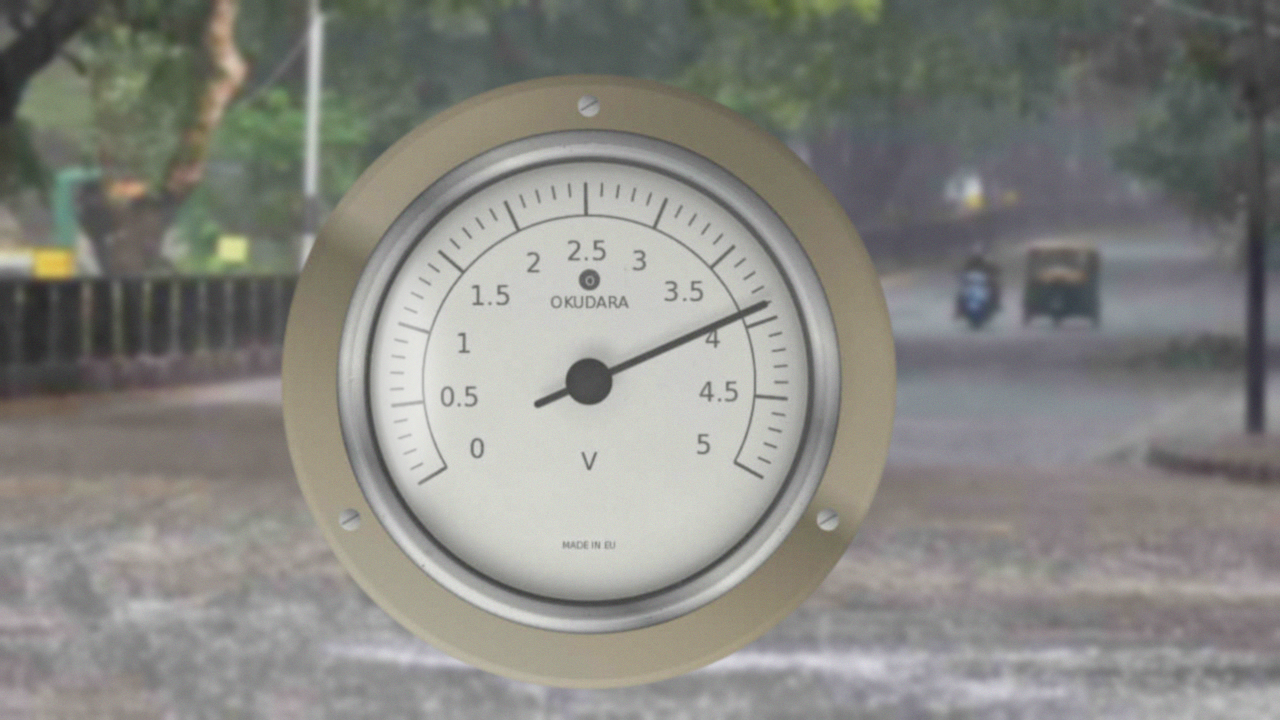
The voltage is {"value": 3.9, "unit": "V"}
